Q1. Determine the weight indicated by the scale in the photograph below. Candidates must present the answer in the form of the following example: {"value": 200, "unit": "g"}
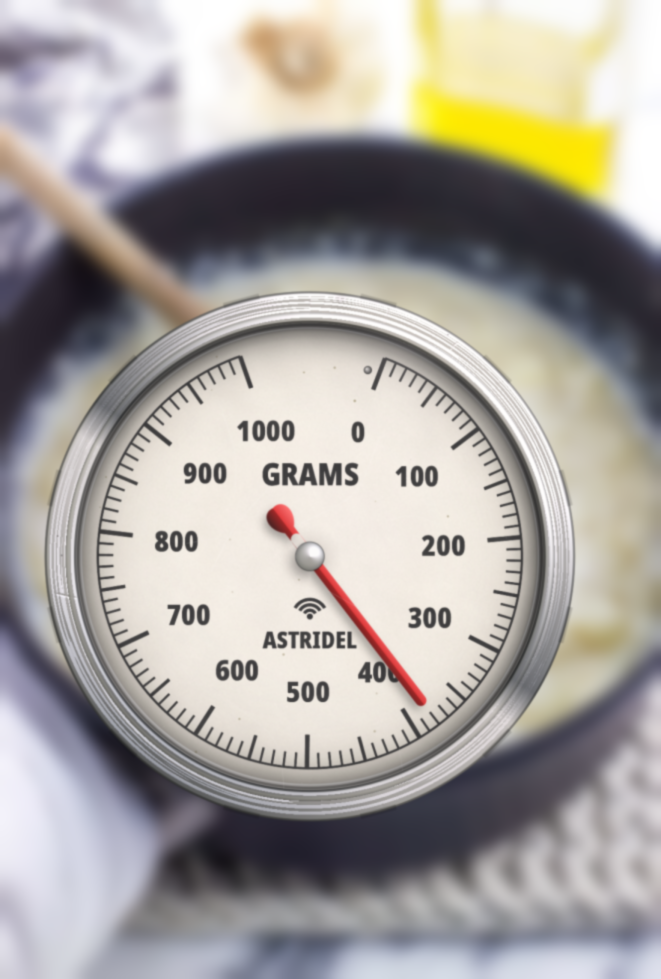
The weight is {"value": 380, "unit": "g"}
